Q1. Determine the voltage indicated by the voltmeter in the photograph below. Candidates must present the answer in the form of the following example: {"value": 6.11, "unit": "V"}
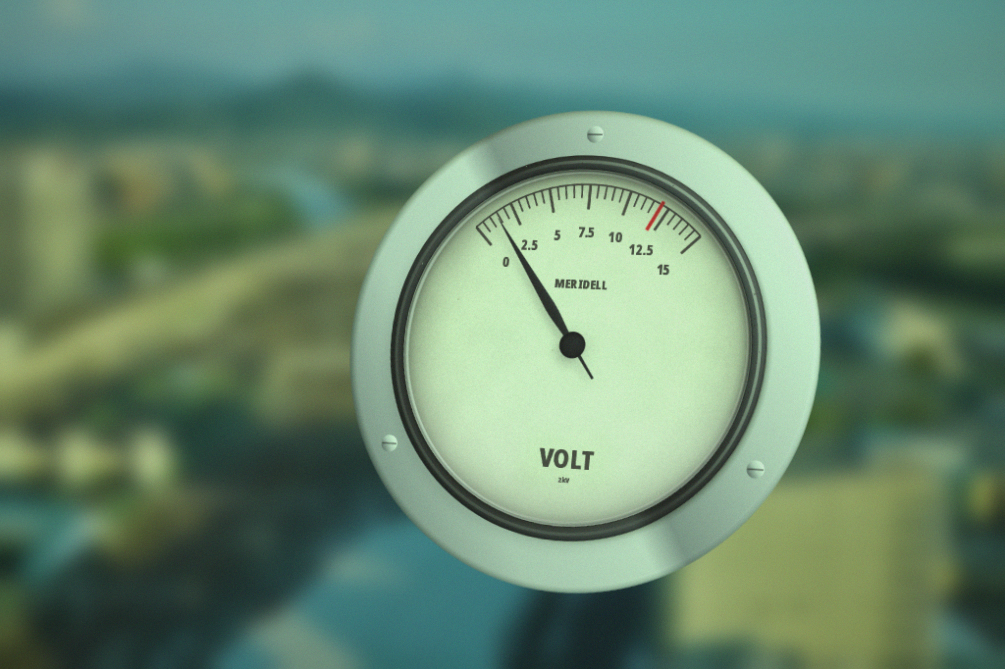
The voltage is {"value": 1.5, "unit": "V"}
